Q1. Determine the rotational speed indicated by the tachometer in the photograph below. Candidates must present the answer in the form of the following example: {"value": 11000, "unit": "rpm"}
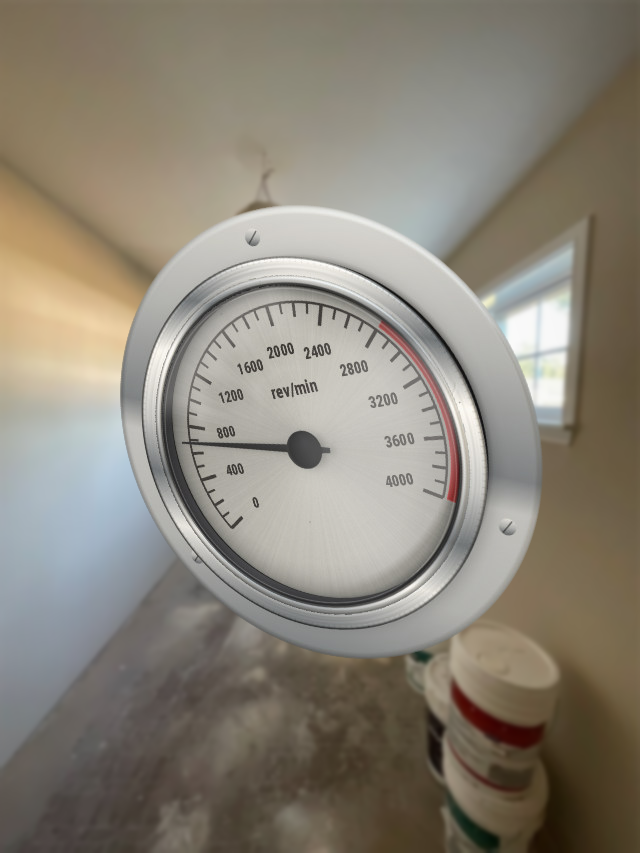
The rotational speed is {"value": 700, "unit": "rpm"}
